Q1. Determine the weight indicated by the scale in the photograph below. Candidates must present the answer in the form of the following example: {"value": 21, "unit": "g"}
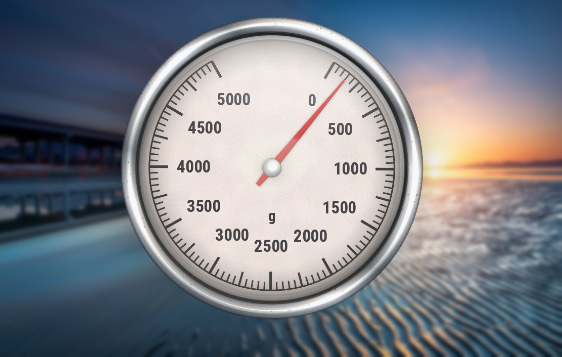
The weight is {"value": 150, "unit": "g"}
